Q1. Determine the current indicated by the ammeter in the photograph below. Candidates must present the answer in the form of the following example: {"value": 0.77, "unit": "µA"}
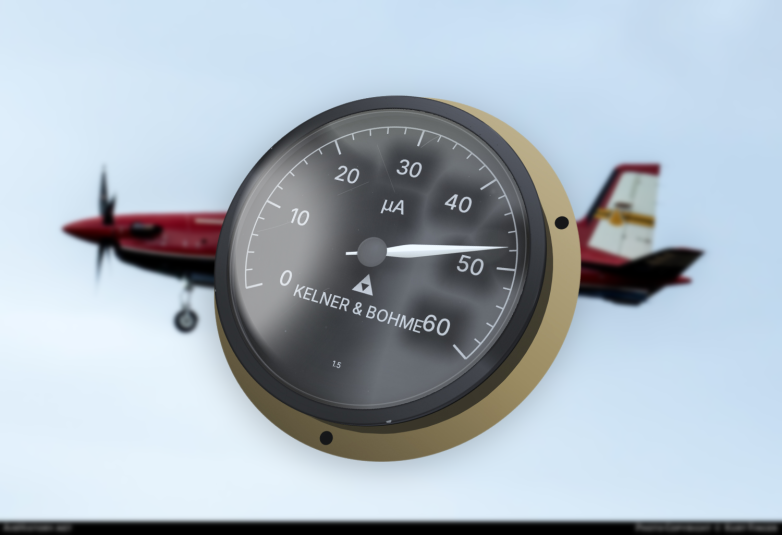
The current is {"value": 48, "unit": "µA"}
